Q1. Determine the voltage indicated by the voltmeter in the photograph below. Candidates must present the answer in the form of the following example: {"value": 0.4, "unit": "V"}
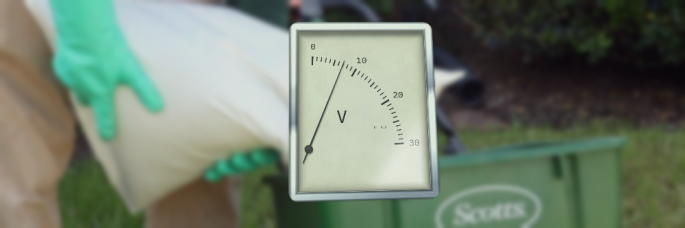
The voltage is {"value": 7, "unit": "V"}
